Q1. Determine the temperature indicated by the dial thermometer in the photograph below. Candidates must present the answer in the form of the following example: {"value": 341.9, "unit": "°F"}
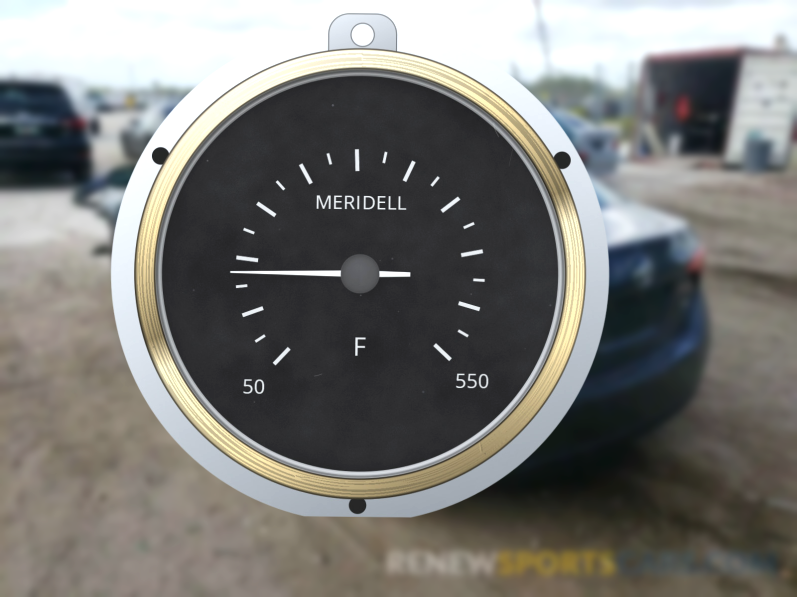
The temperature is {"value": 137.5, "unit": "°F"}
